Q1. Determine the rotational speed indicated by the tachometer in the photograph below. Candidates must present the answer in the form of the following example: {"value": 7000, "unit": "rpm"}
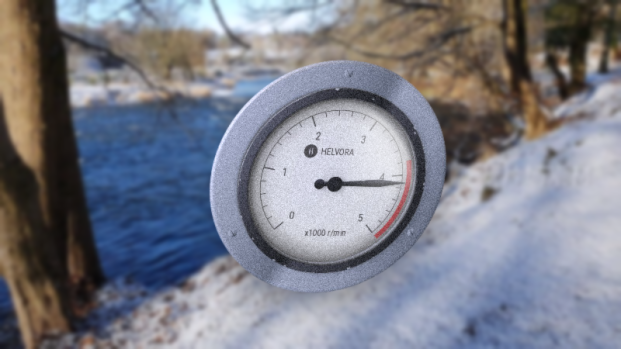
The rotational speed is {"value": 4100, "unit": "rpm"}
